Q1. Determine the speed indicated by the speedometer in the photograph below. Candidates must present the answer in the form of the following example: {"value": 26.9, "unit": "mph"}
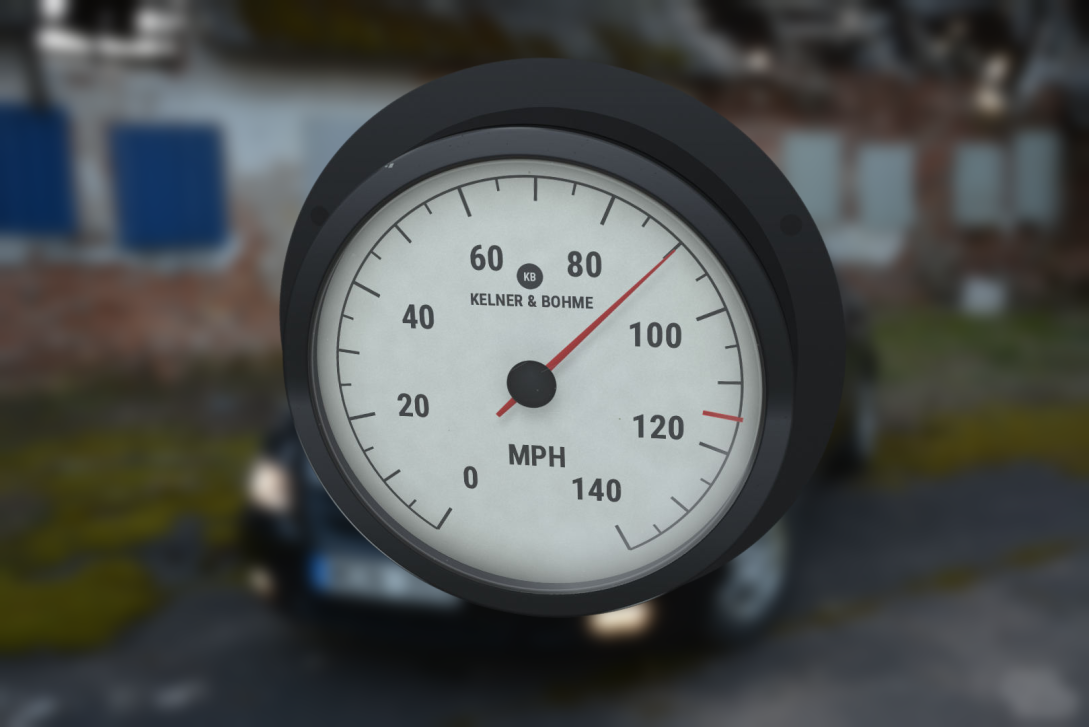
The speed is {"value": 90, "unit": "mph"}
